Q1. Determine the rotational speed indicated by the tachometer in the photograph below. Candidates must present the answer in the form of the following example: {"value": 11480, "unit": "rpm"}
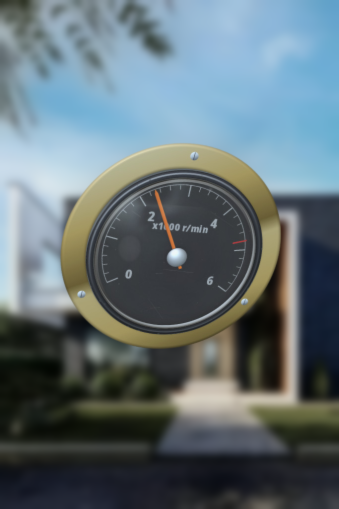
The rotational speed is {"value": 2300, "unit": "rpm"}
